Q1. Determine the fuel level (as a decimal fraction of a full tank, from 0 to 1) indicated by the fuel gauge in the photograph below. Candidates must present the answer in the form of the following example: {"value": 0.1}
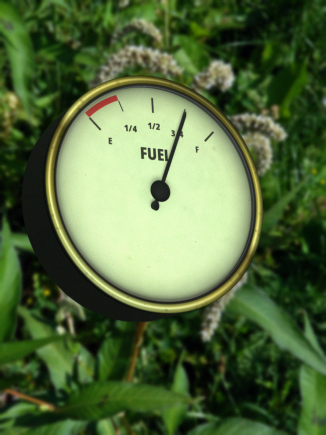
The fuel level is {"value": 0.75}
